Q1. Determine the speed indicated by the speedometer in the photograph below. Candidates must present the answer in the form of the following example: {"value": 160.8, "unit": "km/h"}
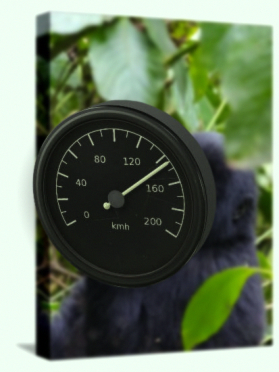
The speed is {"value": 145, "unit": "km/h"}
